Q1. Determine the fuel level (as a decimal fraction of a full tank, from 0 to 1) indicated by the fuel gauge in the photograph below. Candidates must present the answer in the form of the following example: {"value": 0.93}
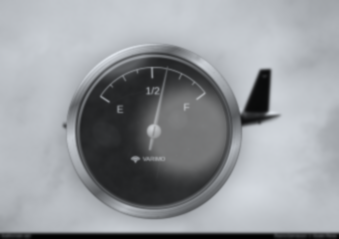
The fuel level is {"value": 0.625}
